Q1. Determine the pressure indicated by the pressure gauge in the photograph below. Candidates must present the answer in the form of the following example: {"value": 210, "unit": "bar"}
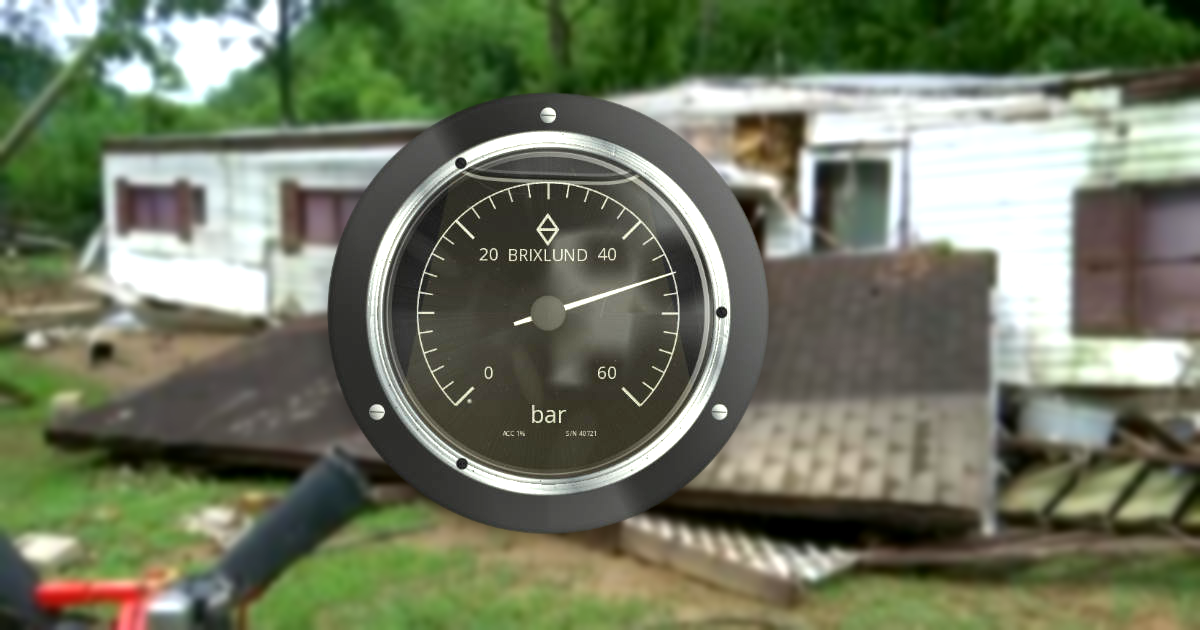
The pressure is {"value": 46, "unit": "bar"}
